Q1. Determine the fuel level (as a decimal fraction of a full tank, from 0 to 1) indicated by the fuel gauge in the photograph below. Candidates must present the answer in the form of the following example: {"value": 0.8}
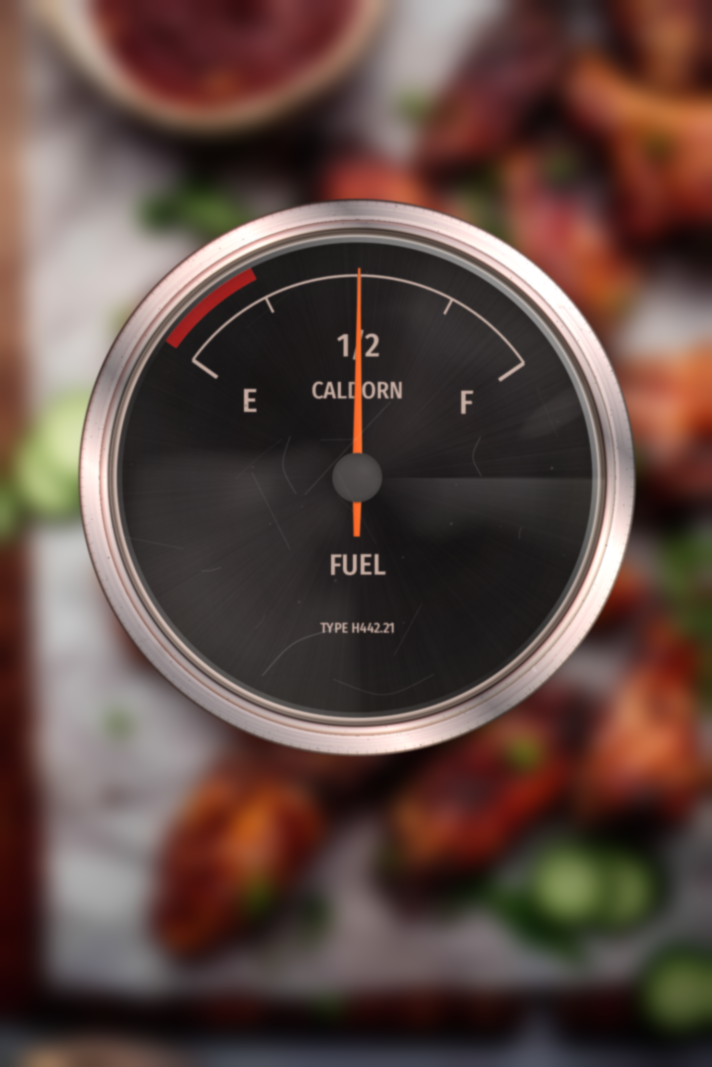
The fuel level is {"value": 0.5}
